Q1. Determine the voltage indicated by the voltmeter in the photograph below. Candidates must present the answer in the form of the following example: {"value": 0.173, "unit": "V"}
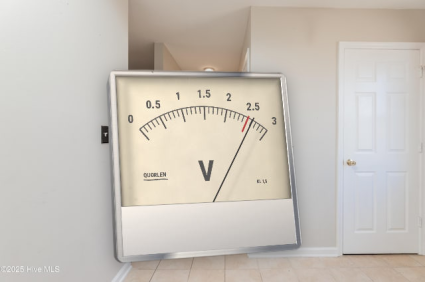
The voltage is {"value": 2.6, "unit": "V"}
